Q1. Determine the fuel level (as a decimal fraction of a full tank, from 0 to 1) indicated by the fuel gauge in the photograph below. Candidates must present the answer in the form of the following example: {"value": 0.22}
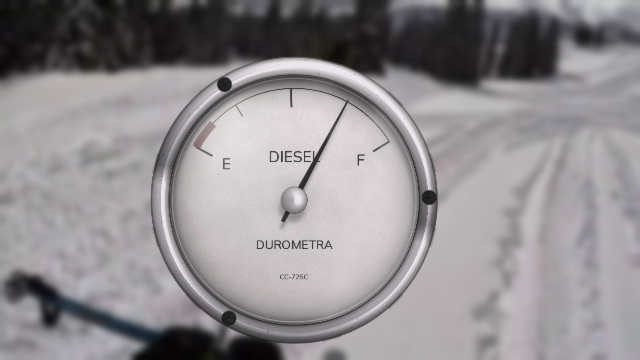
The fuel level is {"value": 0.75}
